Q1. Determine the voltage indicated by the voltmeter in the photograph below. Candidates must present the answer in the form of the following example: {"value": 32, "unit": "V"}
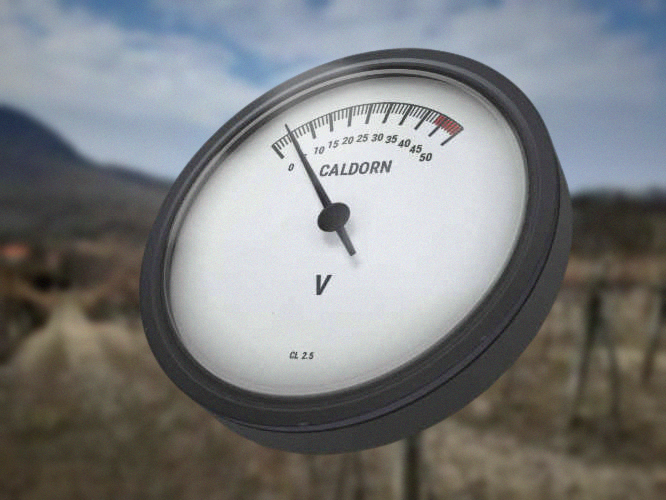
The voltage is {"value": 5, "unit": "V"}
